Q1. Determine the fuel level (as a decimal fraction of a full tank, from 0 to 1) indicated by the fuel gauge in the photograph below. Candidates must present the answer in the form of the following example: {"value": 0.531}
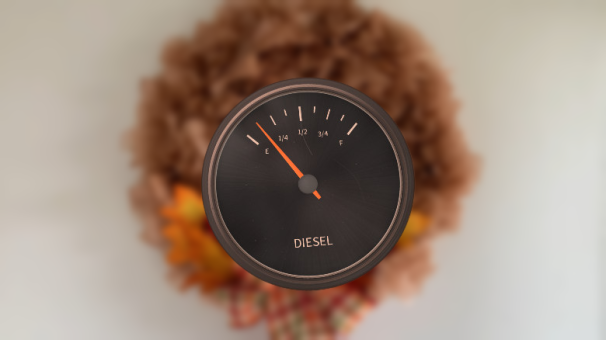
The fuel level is {"value": 0.125}
